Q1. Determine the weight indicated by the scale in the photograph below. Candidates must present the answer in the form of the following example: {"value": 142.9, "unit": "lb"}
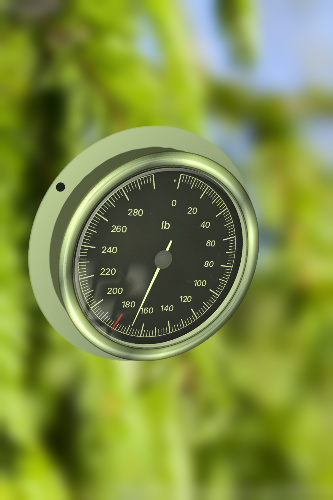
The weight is {"value": 170, "unit": "lb"}
